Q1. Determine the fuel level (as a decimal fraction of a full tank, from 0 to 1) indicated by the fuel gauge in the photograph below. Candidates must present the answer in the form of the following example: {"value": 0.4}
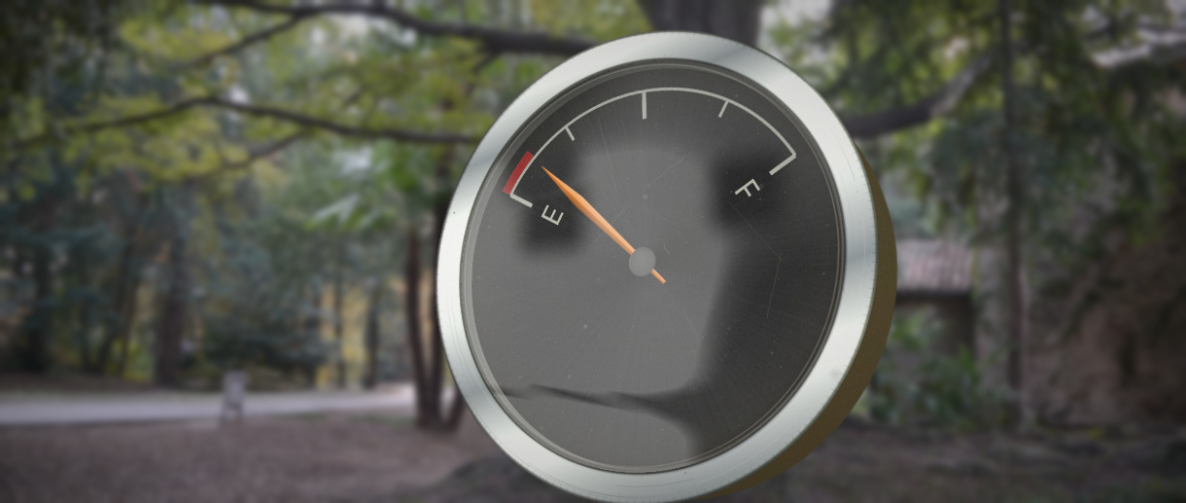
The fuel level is {"value": 0.125}
